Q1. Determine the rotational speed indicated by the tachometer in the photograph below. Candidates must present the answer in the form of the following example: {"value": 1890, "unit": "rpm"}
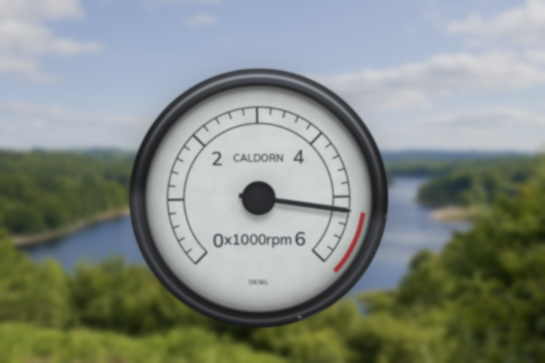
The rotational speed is {"value": 5200, "unit": "rpm"}
